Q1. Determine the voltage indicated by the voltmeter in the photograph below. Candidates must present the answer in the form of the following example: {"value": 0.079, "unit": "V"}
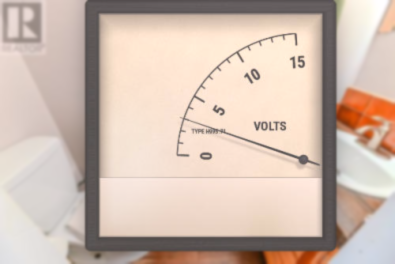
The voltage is {"value": 3, "unit": "V"}
